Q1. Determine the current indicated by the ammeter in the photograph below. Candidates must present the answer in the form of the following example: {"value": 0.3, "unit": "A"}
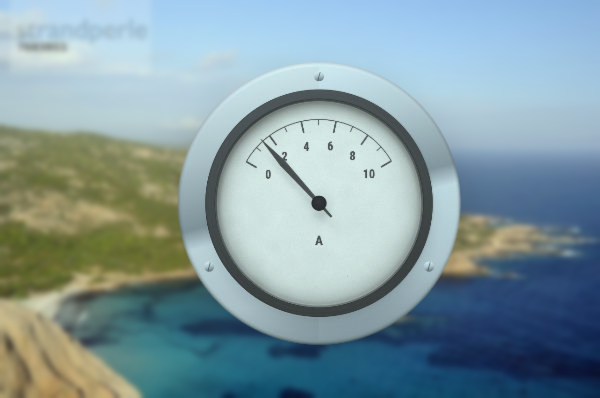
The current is {"value": 1.5, "unit": "A"}
